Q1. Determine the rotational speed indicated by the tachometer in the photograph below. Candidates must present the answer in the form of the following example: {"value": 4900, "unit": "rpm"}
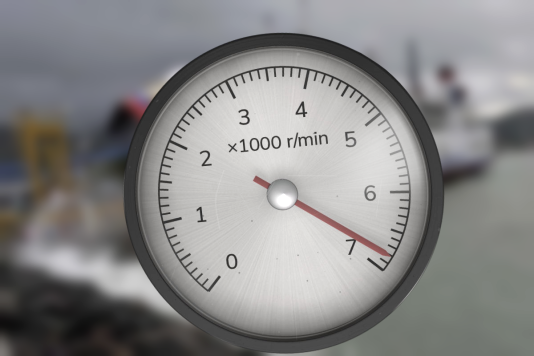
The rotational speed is {"value": 6800, "unit": "rpm"}
